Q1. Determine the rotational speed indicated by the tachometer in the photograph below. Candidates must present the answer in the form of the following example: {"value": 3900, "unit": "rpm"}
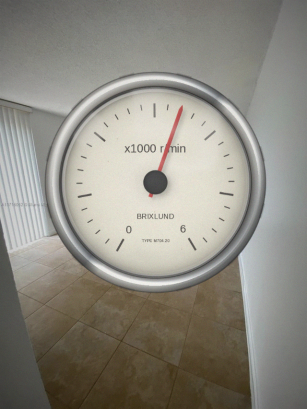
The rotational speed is {"value": 3400, "unit": "rpm"}
